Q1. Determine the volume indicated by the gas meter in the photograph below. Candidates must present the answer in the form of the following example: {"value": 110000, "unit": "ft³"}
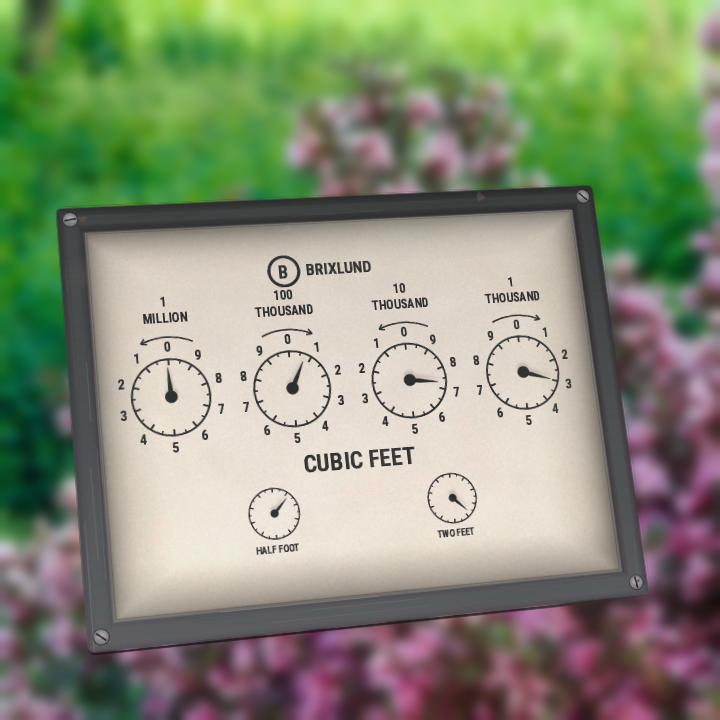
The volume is {"value": 7300, "unit": "ft³"}
